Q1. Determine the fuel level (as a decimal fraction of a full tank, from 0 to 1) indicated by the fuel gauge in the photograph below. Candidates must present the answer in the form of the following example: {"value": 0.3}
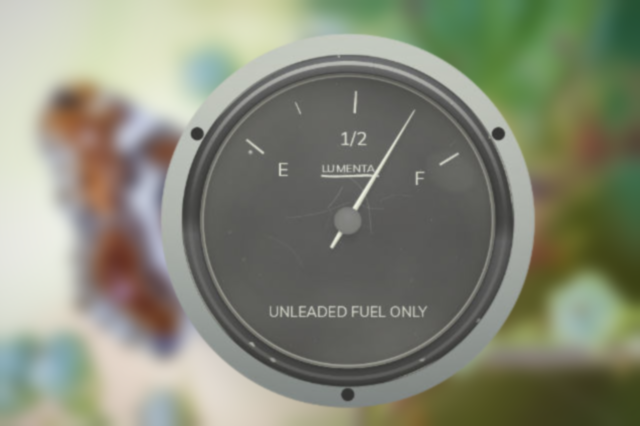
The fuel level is {"value": 0.75}
